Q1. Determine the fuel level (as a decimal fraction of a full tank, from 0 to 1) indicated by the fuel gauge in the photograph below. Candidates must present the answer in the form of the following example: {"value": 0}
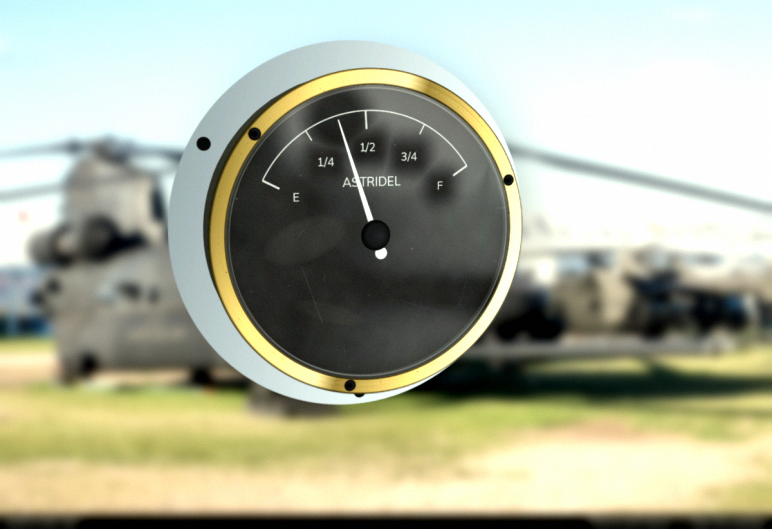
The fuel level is {"value": 0.375}
